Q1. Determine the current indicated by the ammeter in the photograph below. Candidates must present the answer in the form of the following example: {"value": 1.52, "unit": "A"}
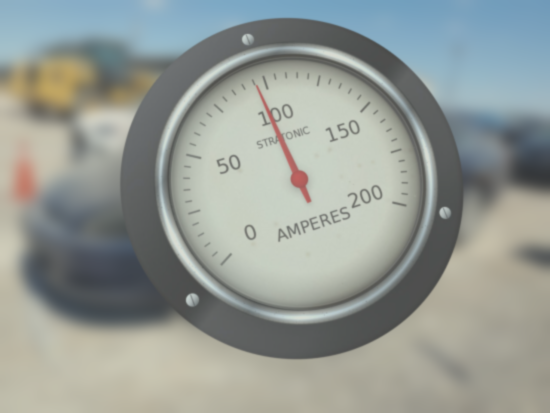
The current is {"value": 95, "unit": "A"}
